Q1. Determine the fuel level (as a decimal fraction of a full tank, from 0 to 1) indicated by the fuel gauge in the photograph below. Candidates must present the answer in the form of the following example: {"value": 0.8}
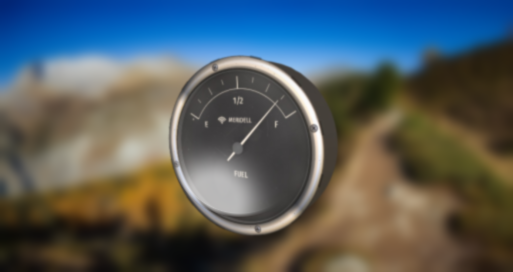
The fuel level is {"value": 0.875}
